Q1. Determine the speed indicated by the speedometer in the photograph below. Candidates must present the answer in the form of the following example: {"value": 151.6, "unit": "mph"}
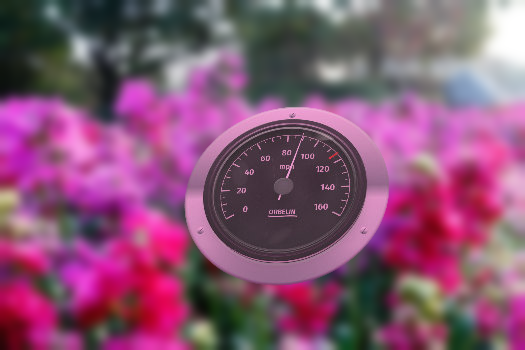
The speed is {"value": 90, "unit": "mph"}
